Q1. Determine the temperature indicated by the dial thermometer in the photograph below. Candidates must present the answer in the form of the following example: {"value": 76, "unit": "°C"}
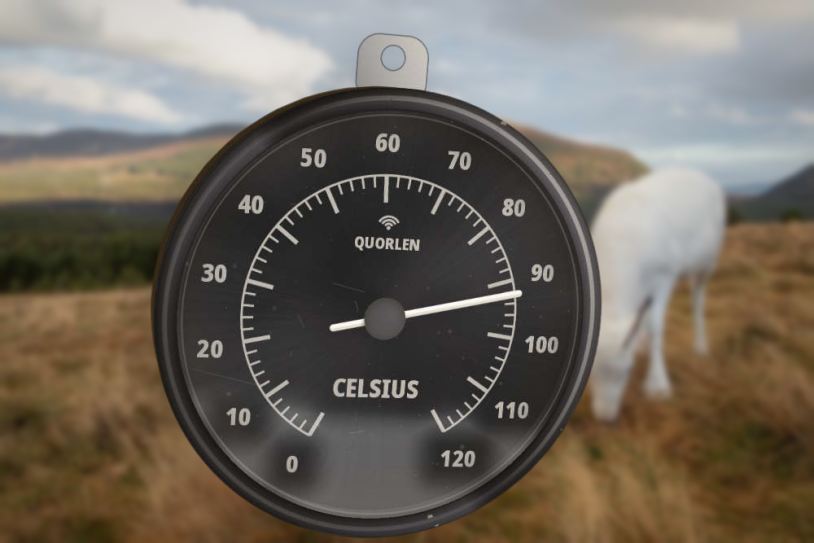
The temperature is {"value": 92, "unit": "°C"}
